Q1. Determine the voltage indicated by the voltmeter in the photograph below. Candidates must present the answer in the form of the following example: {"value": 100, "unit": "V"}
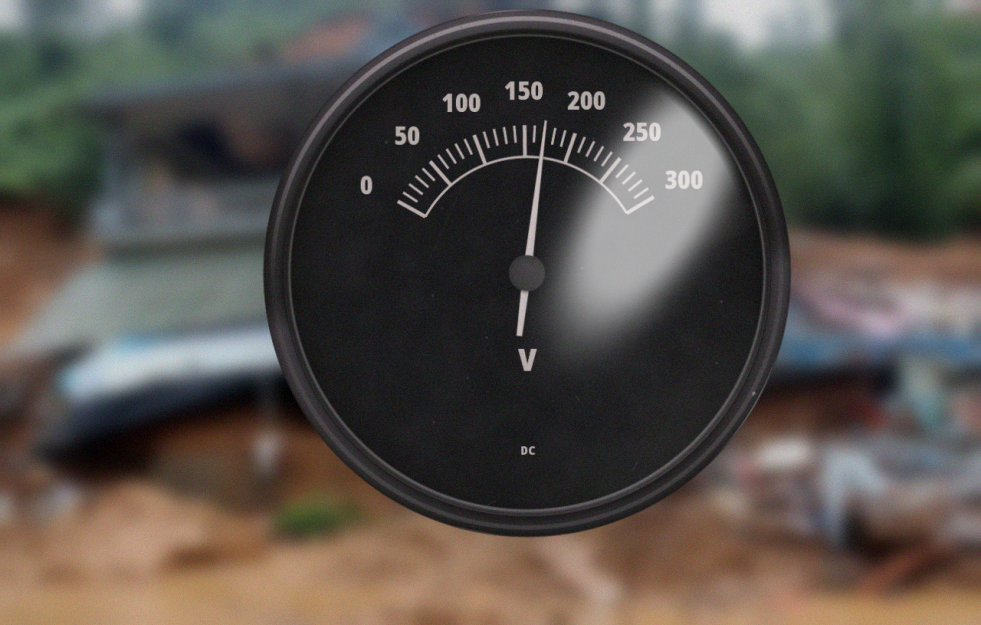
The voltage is {"value": 170, "unit": "V"}
